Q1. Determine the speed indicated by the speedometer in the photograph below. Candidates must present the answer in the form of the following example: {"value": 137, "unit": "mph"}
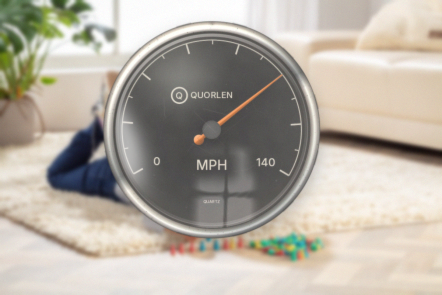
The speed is {"value": 100, "unit": "mph"}
